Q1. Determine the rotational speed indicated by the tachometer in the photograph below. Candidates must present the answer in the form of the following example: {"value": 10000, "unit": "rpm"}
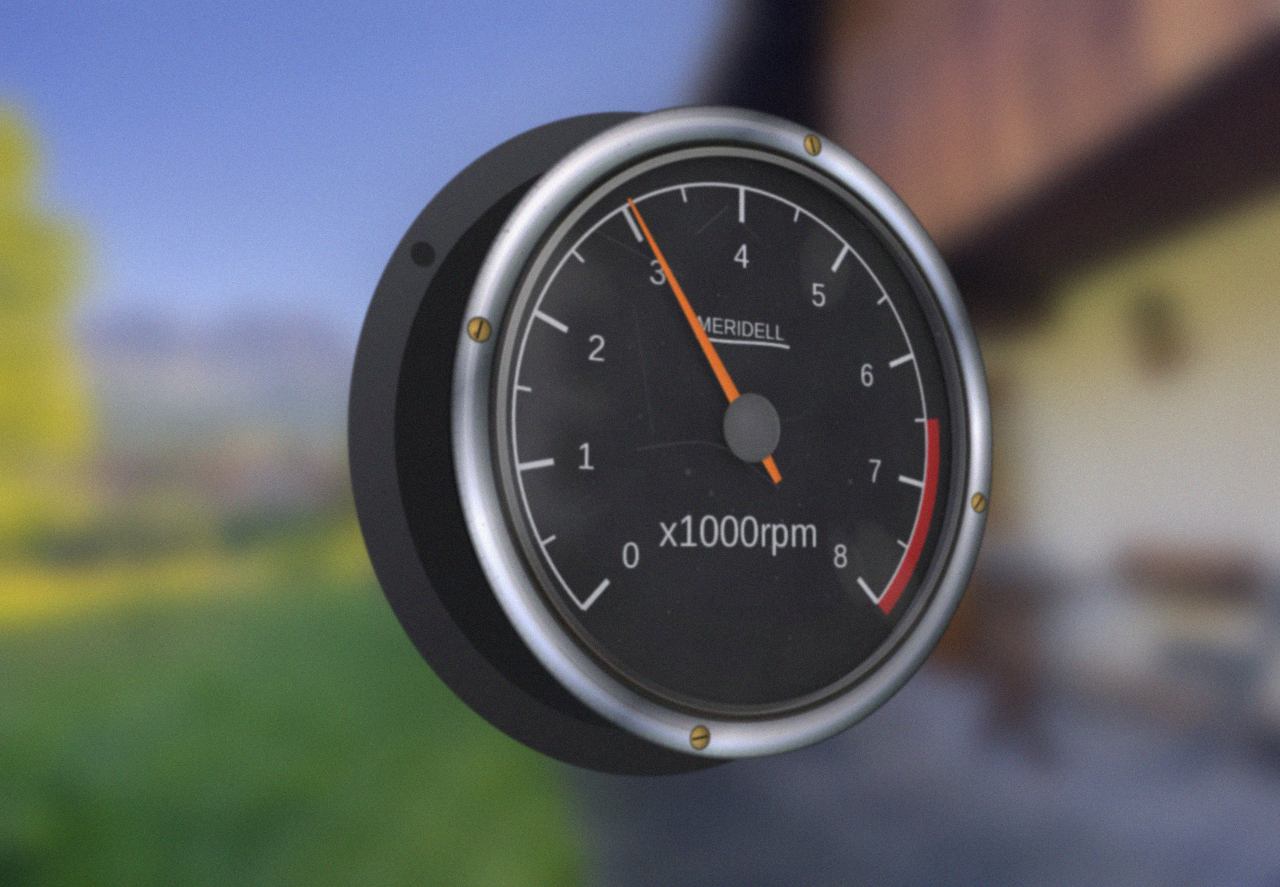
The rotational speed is {"value": 3000, "unit": "rpm"}
